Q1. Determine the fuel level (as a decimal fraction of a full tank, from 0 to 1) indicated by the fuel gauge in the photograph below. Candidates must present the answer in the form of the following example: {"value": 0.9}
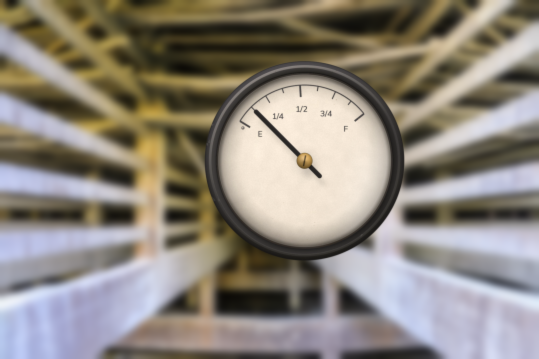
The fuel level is {"value": 0.125}
